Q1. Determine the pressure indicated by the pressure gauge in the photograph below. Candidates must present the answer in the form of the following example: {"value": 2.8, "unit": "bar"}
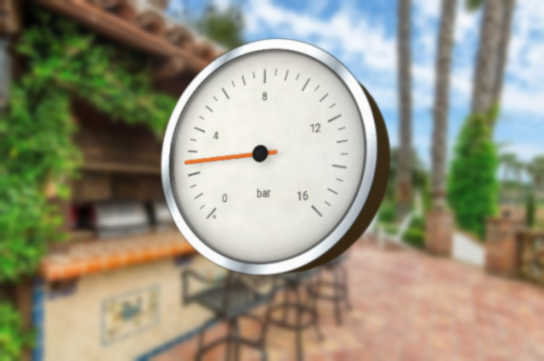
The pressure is {"value": 2.5, "unit": "bar"}
